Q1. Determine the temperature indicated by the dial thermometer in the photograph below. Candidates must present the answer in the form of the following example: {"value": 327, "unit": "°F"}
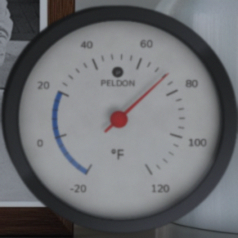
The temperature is {"value": 72, "unit": "°F"}
